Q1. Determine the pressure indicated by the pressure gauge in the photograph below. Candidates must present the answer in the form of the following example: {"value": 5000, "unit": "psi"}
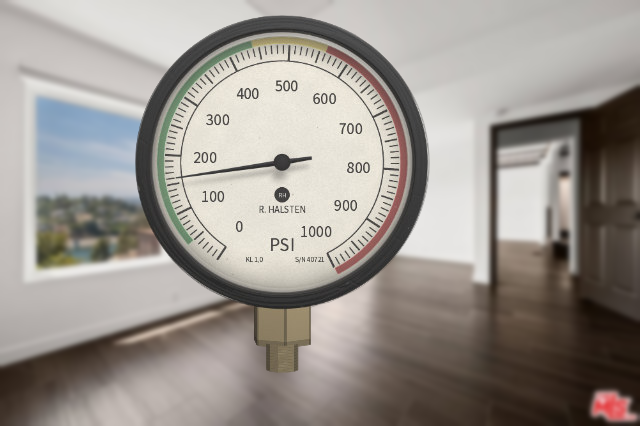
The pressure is {"value": 160, "unit": "psi"}
